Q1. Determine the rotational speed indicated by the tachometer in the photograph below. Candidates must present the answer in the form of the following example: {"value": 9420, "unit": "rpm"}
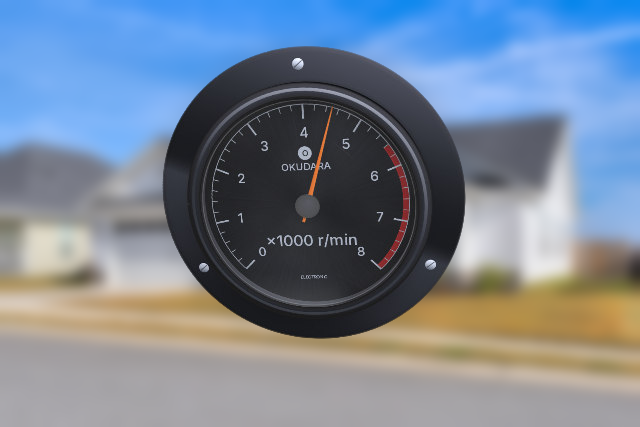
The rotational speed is {"value": 4500, "unit": "rpm"}
